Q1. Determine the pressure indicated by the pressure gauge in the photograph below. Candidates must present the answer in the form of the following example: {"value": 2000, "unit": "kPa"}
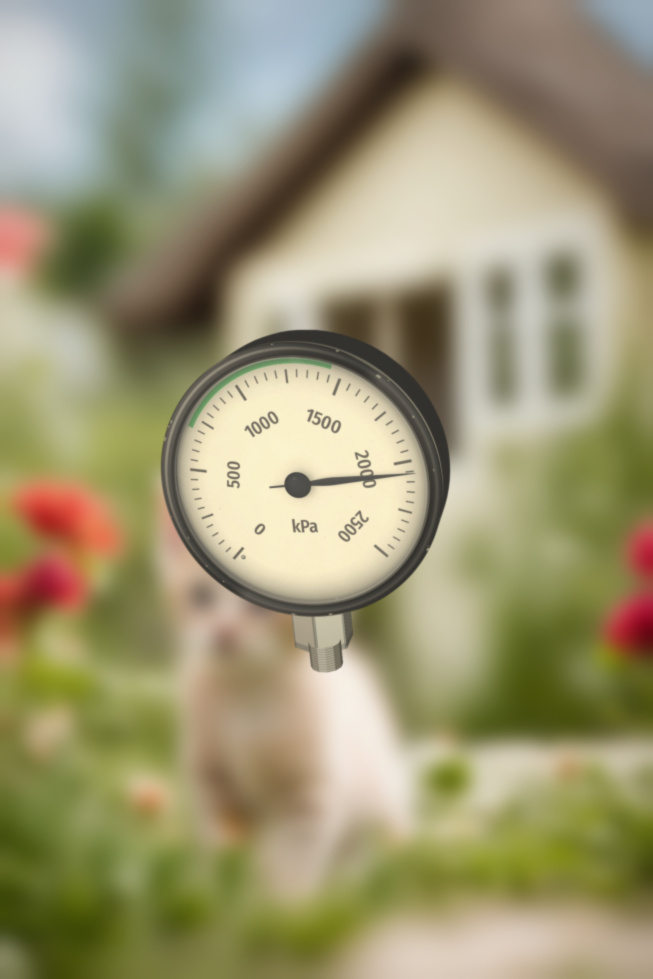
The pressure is {"value": 2050, "unit": "kPa"}
